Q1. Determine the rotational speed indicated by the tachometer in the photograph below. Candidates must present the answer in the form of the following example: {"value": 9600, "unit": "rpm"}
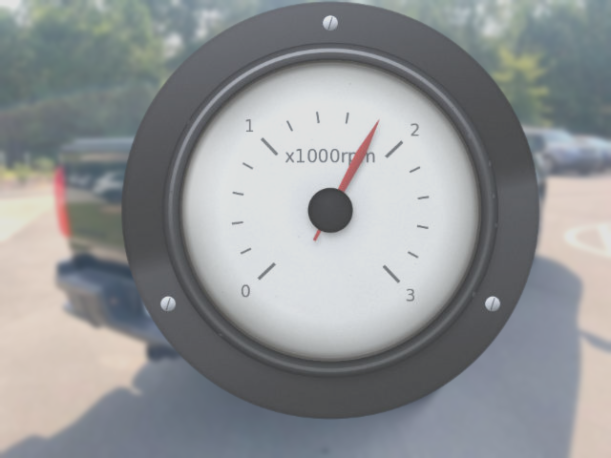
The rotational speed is {"value": 1800, "unit": "rpm"}
